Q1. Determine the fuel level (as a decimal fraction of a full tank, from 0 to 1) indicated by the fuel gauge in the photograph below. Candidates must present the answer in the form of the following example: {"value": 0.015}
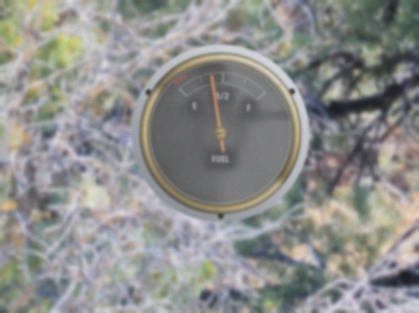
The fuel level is {"value": 0.375}
